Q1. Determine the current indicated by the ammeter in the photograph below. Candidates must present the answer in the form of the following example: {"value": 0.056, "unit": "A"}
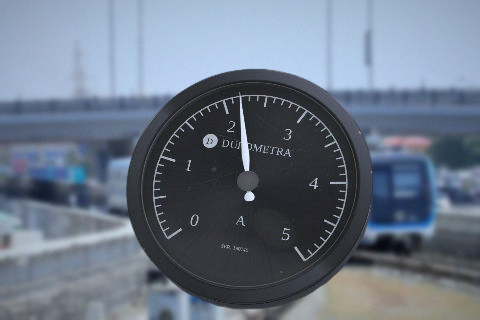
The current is {"value": 2.2, "unit": "A"}
